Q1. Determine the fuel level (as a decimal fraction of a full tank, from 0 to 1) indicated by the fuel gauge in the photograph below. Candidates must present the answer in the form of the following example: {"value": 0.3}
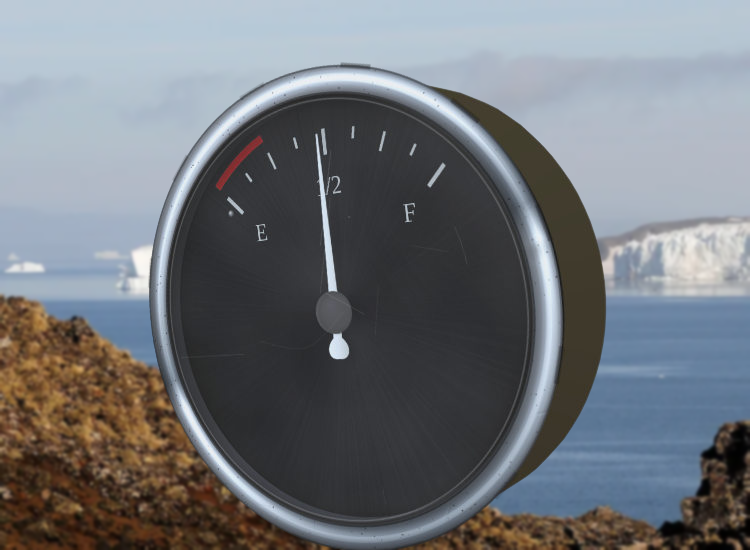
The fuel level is {"value": 0.5}
